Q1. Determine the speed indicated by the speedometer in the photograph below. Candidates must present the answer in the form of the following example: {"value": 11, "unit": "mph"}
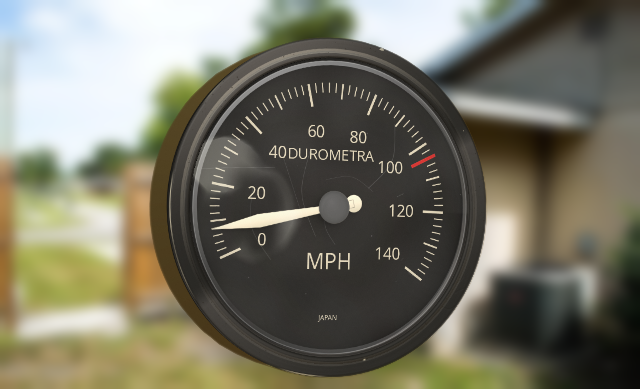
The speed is {"value": 8, "unit": "mph"}
